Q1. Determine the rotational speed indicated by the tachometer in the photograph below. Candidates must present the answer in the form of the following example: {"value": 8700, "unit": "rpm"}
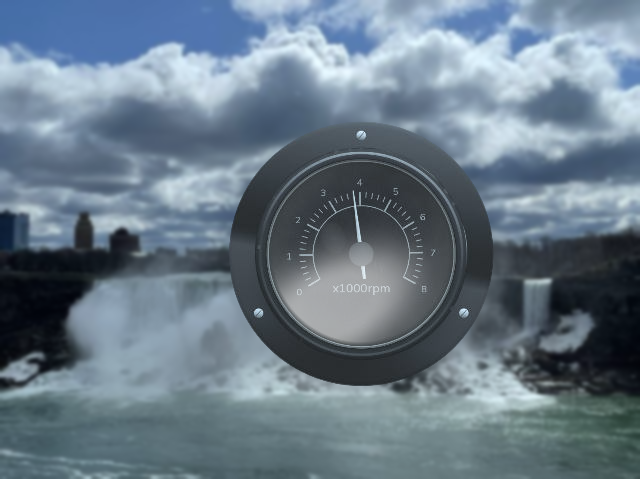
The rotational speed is {"value": 3800, "unit": "rpm"}
